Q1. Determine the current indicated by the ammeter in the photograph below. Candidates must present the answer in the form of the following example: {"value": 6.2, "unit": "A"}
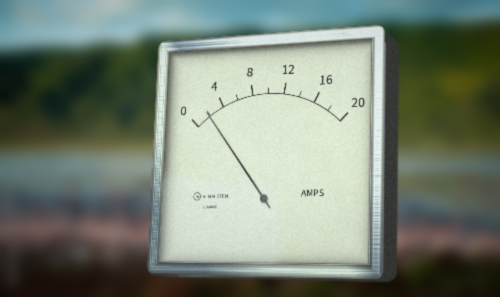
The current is {"value": 2, "unit": "A"}
